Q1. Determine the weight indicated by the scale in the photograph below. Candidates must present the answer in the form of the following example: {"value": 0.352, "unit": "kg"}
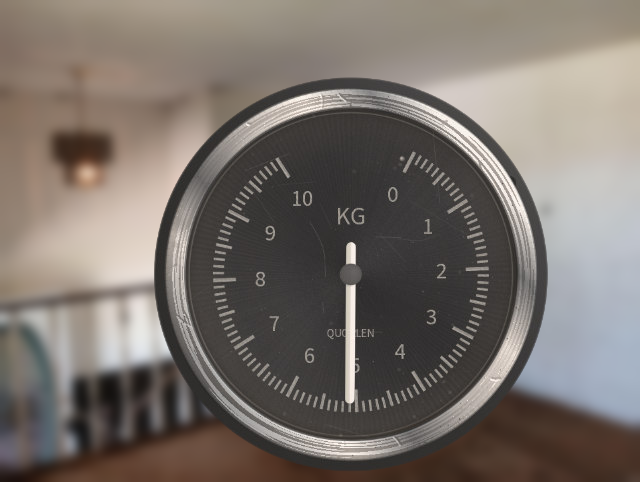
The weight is {"value": 5.1, "unit": "kg"}
